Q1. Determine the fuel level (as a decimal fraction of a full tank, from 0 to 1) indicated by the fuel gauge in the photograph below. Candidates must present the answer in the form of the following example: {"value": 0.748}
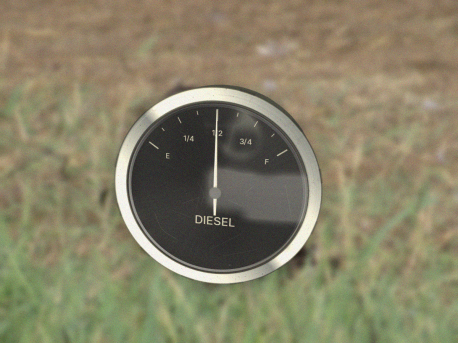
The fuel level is {"value": 0.5}
